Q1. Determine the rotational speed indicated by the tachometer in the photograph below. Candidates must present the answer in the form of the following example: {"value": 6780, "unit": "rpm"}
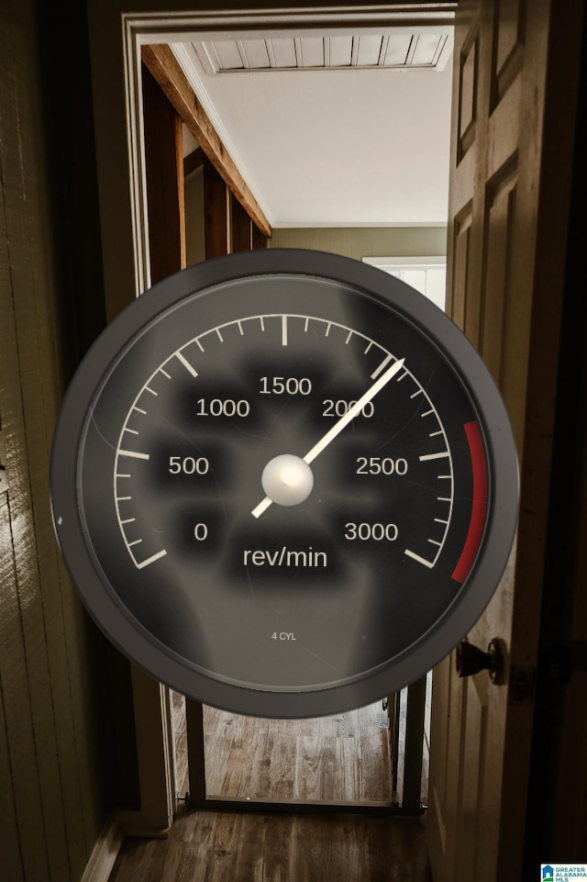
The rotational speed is {"value": 2050, "unit": "rpm"}
